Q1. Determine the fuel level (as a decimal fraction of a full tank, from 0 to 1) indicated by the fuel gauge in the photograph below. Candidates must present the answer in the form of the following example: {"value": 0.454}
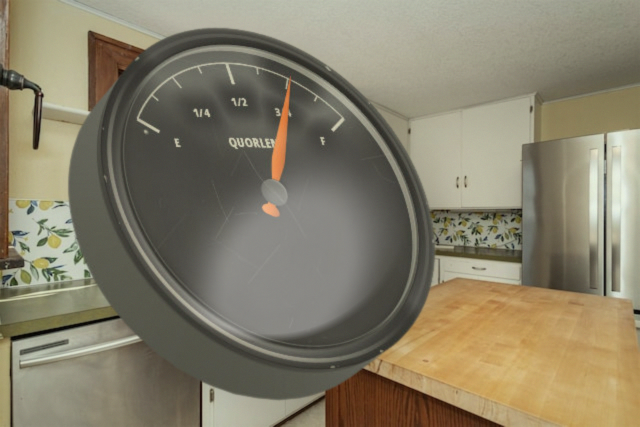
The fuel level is {"value": 0.75}
